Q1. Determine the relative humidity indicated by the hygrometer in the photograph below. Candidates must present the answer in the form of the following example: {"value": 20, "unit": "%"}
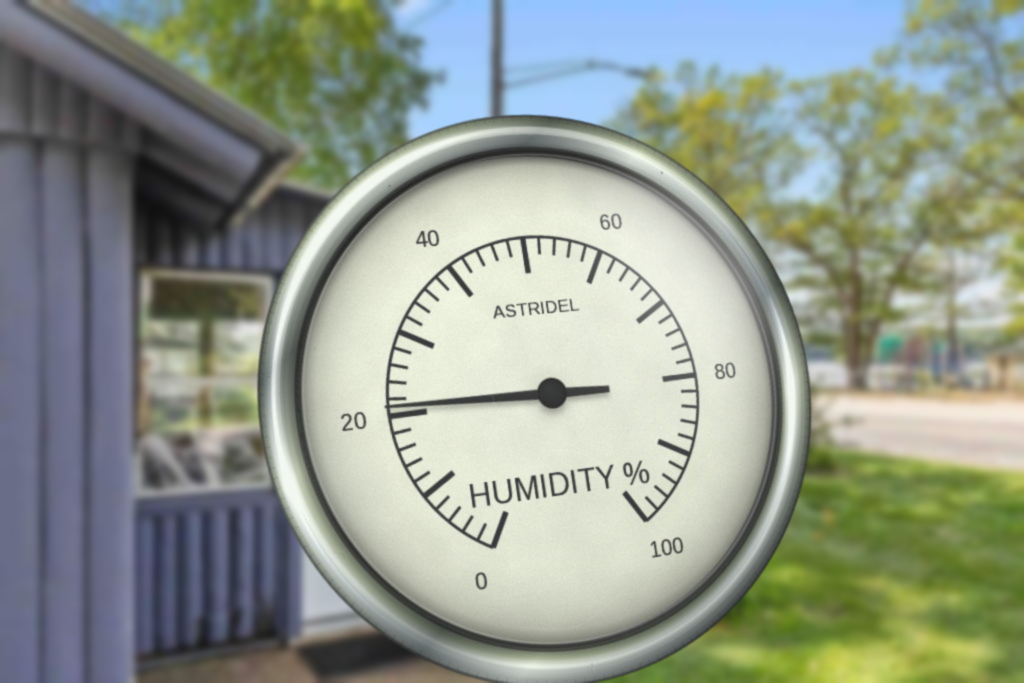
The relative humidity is {"value": 21, "unit": "%"}
